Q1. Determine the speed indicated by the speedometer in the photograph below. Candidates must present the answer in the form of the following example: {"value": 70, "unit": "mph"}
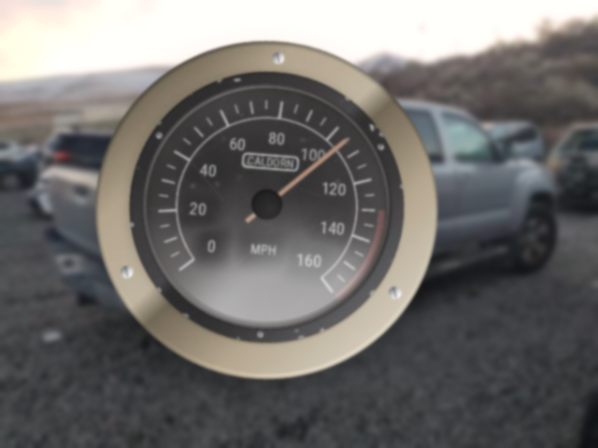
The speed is {"value": 105, "unit": "mph"}
